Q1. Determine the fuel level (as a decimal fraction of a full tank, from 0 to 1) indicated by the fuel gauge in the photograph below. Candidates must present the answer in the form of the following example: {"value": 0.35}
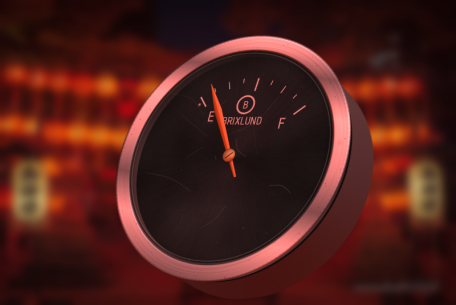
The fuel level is {"value": 0.125}
